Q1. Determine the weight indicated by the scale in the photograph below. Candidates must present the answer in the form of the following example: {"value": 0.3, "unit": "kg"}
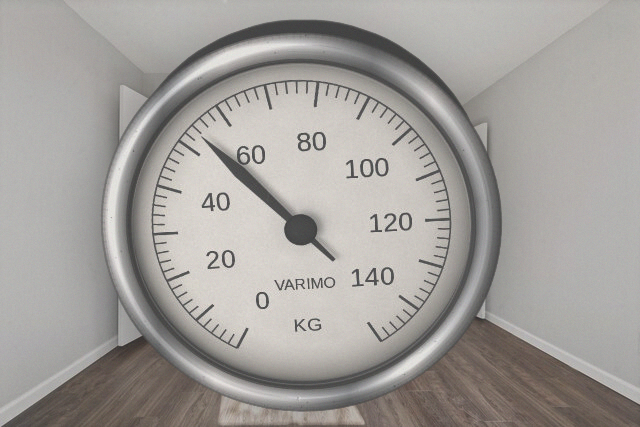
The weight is {"value": 54, "unit": "kg"}
